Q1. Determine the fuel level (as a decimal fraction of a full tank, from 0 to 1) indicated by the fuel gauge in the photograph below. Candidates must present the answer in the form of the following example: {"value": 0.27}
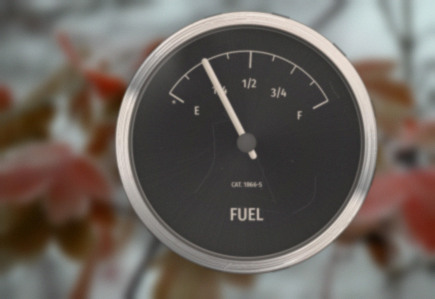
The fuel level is {"value": 0.25}
